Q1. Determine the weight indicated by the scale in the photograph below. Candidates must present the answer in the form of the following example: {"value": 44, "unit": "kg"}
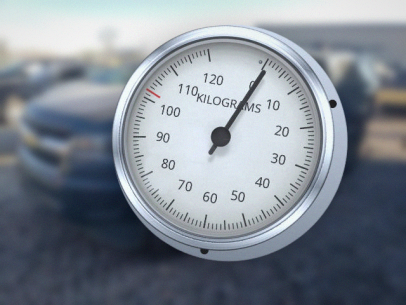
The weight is {"value": 1, "unit": "kg"}
